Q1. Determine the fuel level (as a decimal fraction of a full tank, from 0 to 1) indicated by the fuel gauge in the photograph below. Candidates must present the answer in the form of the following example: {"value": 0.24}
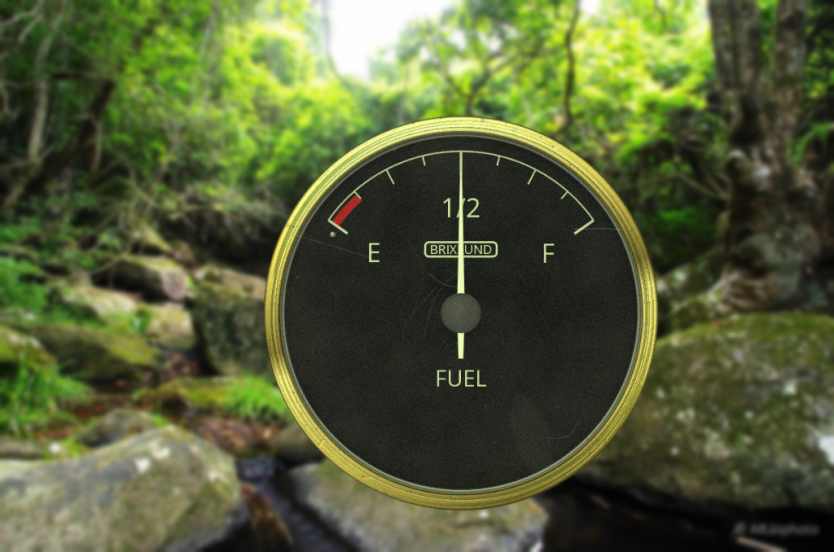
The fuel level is {"value": 0.5}
